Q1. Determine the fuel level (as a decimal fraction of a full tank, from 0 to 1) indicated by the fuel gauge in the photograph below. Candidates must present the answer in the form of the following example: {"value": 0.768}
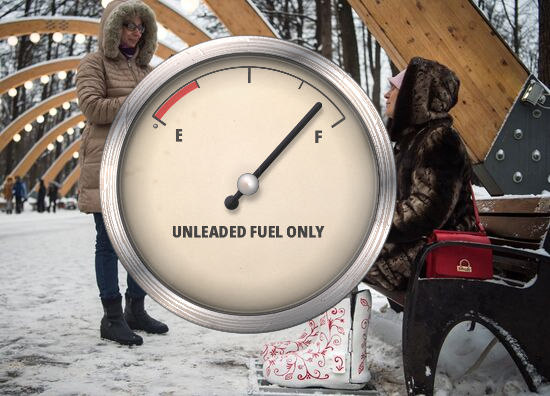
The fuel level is {"value": 0.875}
